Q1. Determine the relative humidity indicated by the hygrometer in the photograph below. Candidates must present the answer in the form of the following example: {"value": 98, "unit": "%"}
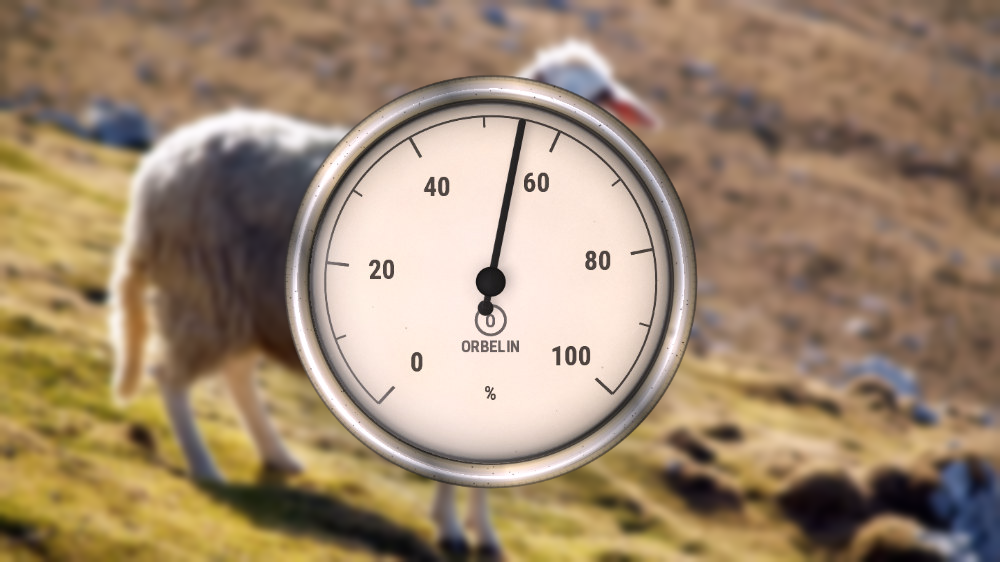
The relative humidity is {"value": 55, "unit": "%"}
